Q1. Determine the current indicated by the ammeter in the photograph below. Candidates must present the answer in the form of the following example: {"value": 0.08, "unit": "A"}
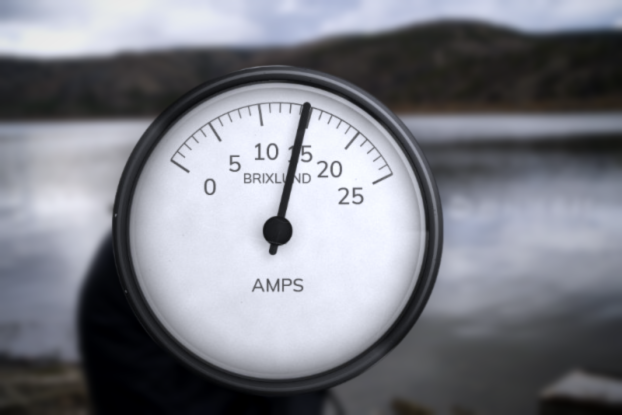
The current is {"value": 14.5, "unit": "A"}
